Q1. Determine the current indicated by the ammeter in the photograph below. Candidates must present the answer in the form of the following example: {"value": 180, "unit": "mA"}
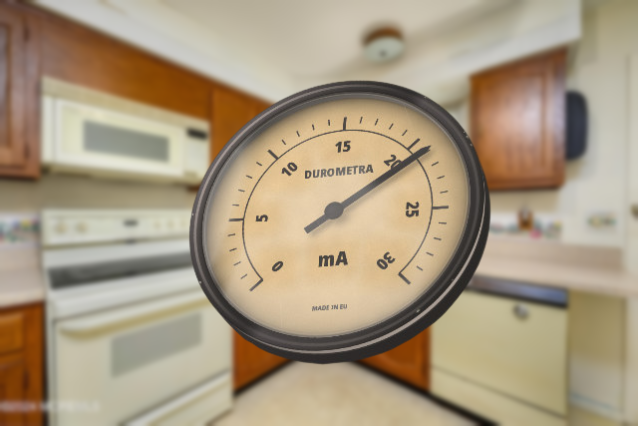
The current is {"value": 21, "unit": "mA"}
